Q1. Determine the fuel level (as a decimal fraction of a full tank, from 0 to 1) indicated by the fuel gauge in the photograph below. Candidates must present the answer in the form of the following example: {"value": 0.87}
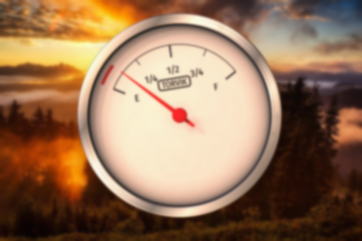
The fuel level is {"value": 0.125}
